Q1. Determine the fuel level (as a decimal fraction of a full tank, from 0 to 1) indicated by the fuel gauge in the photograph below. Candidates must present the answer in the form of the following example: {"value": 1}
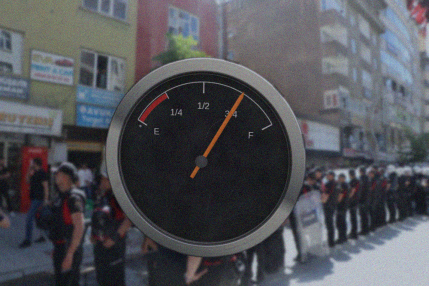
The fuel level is {"value": 0.75}
